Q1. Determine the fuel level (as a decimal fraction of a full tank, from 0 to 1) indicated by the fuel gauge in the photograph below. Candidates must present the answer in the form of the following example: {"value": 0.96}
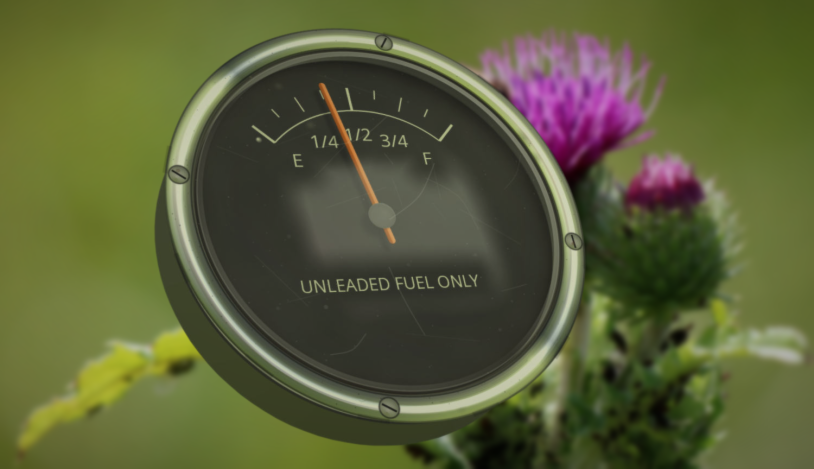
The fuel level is {"value": 0.375}
